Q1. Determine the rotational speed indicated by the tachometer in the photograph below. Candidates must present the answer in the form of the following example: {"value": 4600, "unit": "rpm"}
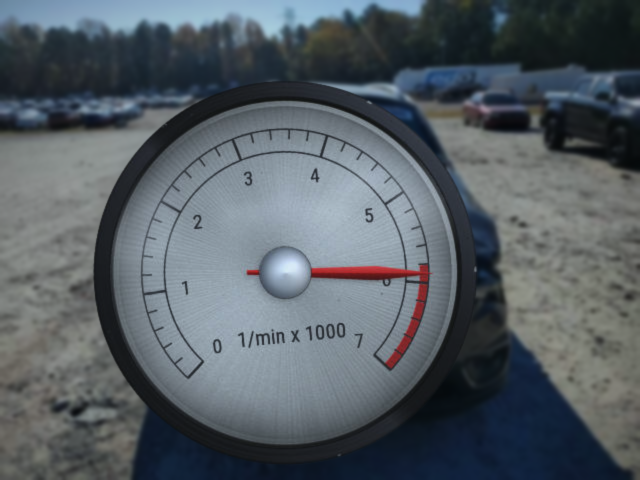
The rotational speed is {"value": 5900, "unit": "rpm"}
